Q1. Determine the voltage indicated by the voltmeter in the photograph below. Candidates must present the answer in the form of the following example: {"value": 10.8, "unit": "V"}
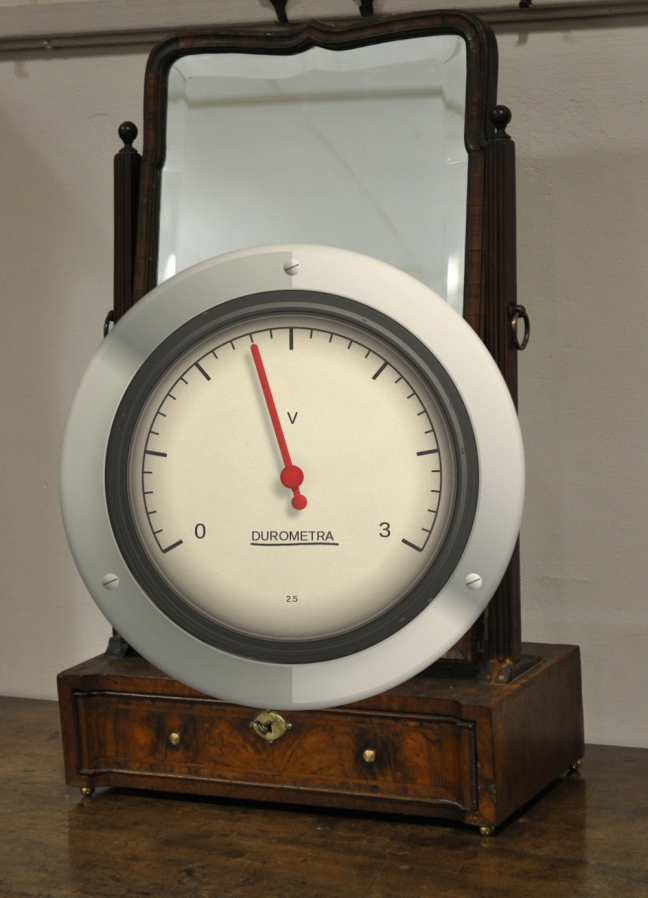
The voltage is {"value": 1.3, "unit": "V"}
